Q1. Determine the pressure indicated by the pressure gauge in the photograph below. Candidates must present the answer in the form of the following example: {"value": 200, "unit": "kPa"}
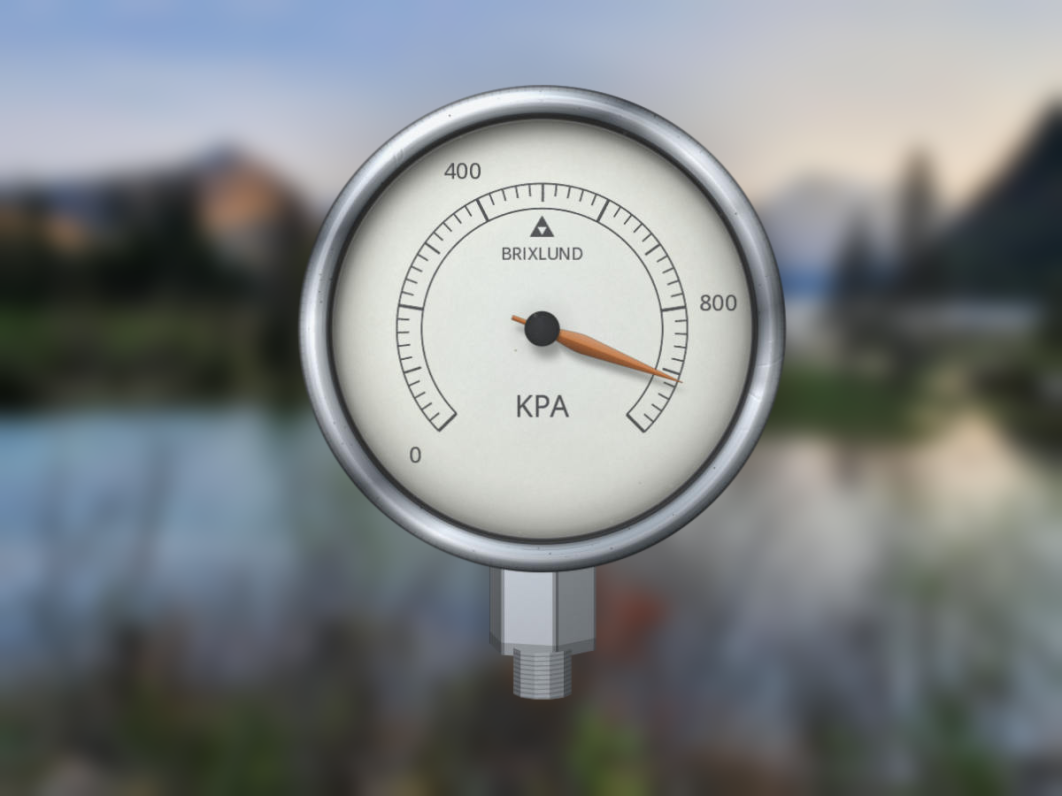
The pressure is {"value": 910, "unit": "kPa"}
